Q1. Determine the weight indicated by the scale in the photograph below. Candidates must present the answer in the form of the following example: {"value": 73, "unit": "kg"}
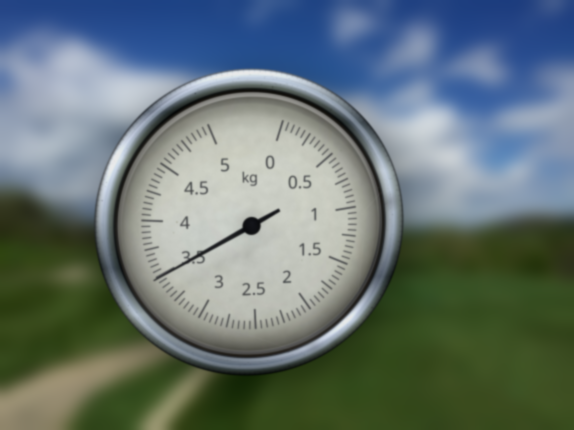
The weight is {"value": 3.5, "unit": "kg"}
